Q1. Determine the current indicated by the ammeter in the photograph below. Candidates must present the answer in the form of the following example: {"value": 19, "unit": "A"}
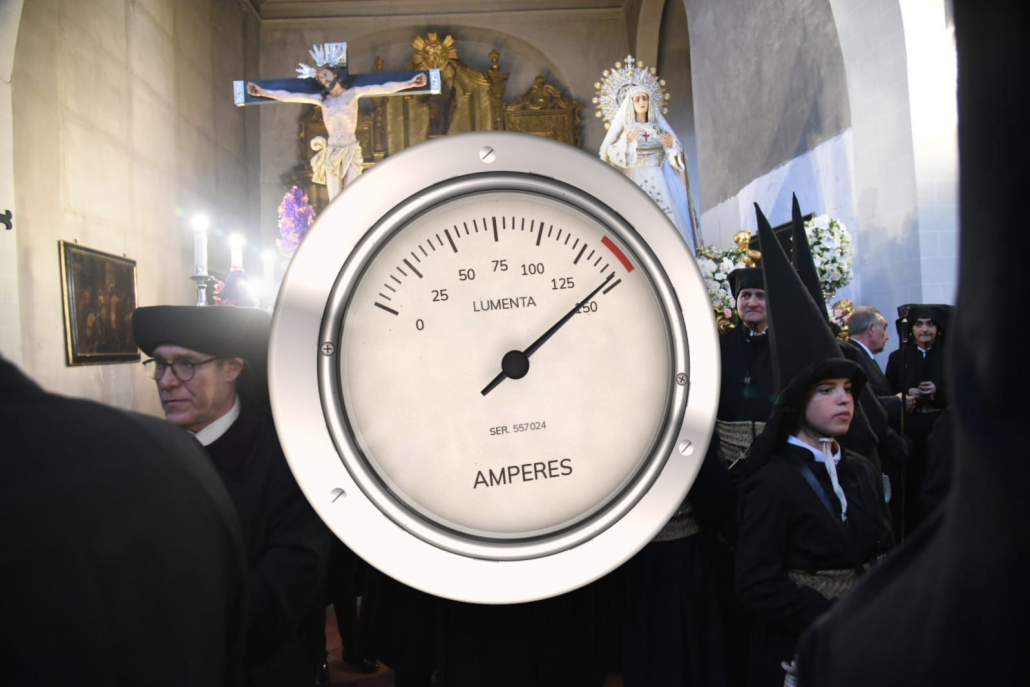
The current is {"value": 145, "unit": "A"}
